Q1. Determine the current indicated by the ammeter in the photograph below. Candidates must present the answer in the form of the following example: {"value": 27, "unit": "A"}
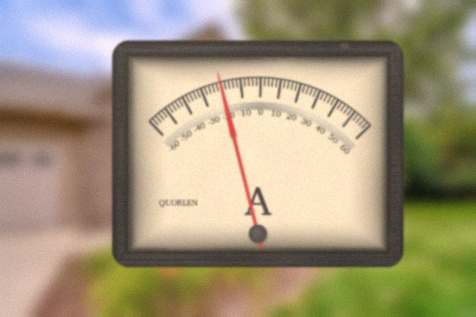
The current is {"value": -20, "unit": "A"}
